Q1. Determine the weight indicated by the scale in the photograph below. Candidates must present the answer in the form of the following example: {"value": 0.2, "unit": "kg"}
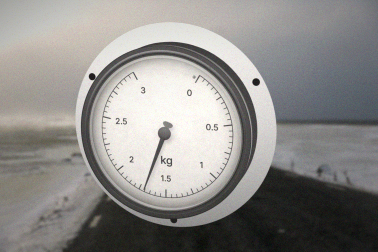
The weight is {"value": 1.7, "unit": "kg"}
